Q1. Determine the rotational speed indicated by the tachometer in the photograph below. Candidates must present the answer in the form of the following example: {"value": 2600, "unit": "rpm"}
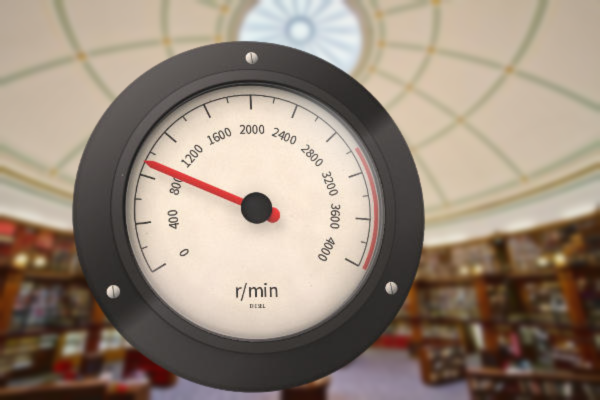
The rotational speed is {"value": 900, "unit": "rpm"}
